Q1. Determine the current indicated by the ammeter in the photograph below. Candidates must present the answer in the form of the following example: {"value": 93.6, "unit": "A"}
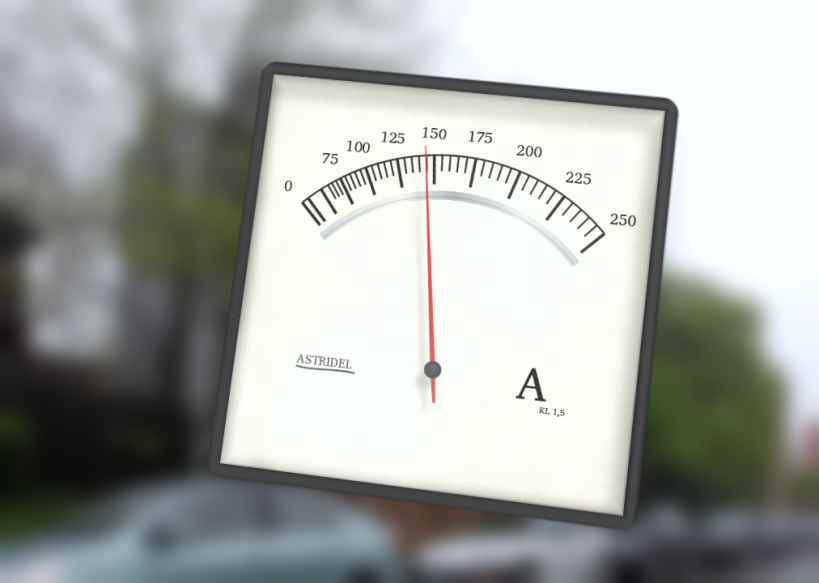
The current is {"value": 145, "unit": "A"}
